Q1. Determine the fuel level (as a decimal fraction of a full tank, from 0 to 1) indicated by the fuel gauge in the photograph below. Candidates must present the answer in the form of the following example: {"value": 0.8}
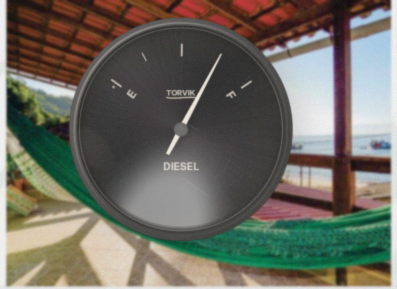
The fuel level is {"value": 0.75}
